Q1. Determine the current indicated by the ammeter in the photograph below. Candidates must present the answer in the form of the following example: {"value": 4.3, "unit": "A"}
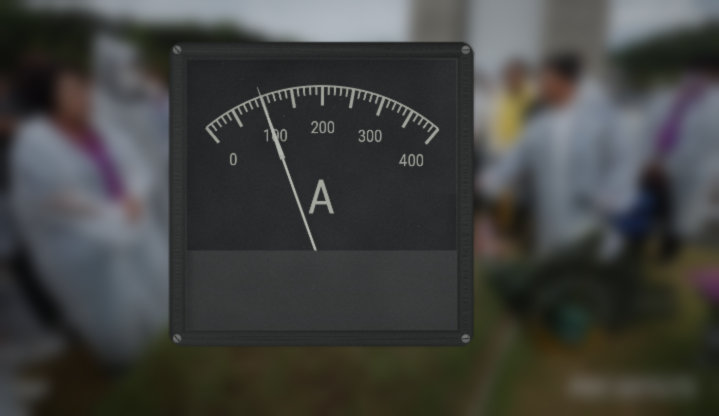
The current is {"value": 100, "unit": "A"}
